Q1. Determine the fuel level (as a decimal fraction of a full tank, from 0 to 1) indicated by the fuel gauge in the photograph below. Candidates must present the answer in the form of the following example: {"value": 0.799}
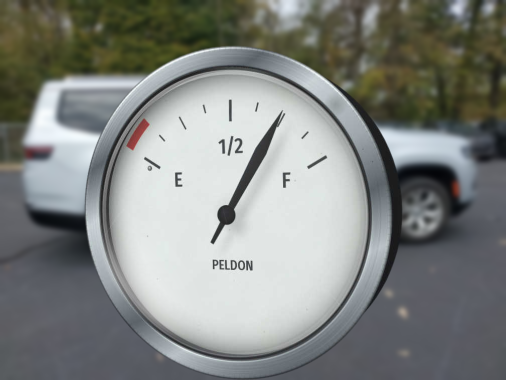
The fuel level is {"value": 0.75}
